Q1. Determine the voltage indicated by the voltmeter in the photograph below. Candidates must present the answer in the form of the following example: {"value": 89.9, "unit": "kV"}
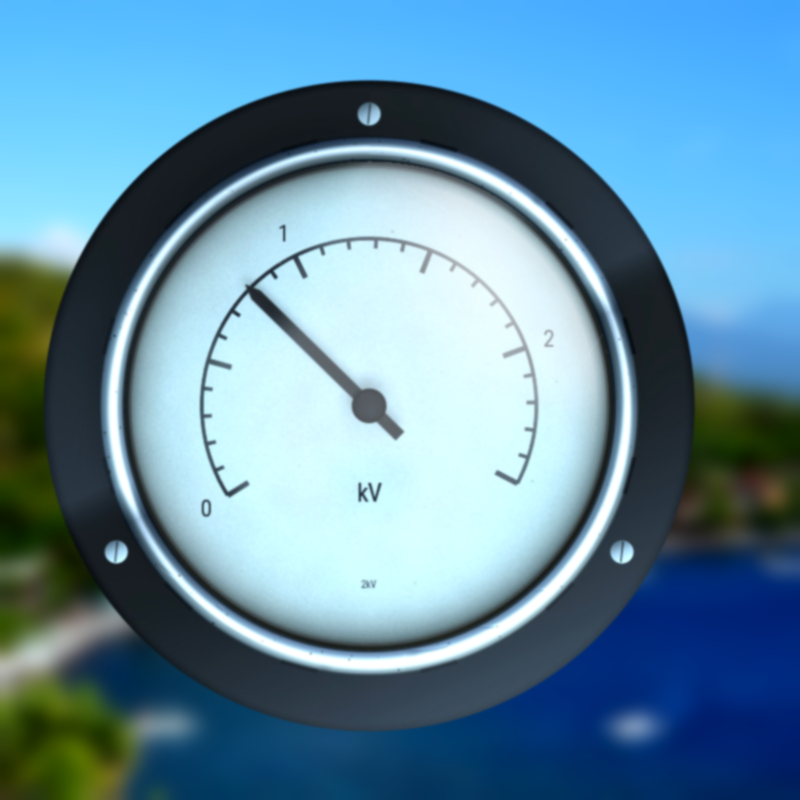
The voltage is {"value": 0.8, "unit": "kV"}
